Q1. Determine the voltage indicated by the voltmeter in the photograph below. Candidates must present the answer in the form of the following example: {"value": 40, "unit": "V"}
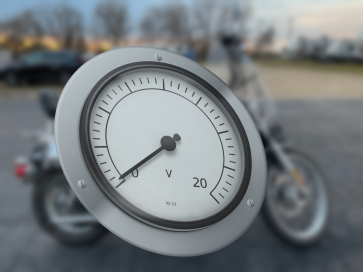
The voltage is {"value": 0.25, "unit": "V"}
